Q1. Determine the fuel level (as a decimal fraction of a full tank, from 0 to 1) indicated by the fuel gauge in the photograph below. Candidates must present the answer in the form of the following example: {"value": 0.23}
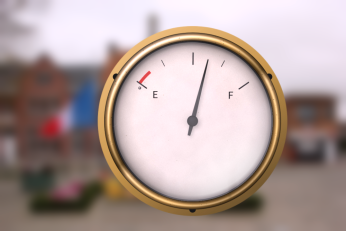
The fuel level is {"value": 0.625}
